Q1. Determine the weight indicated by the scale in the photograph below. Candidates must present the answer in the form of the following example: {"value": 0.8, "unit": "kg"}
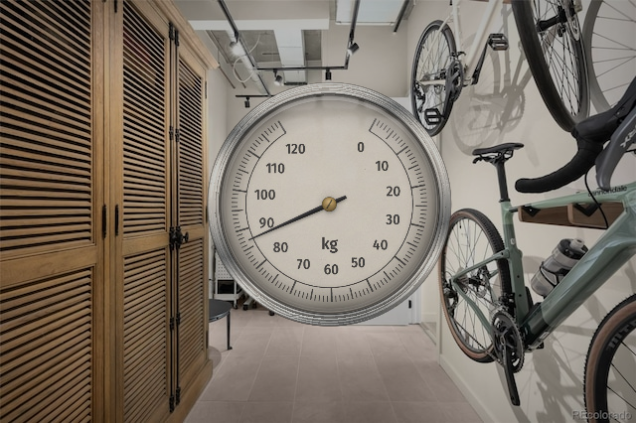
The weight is {"value": 87, "unit": "kg"}
